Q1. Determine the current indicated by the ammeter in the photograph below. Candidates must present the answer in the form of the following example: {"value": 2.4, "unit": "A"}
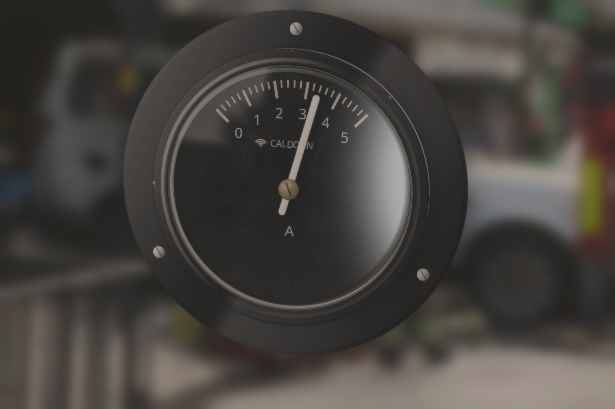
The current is {"value": 3.4, "unit": "A"}
